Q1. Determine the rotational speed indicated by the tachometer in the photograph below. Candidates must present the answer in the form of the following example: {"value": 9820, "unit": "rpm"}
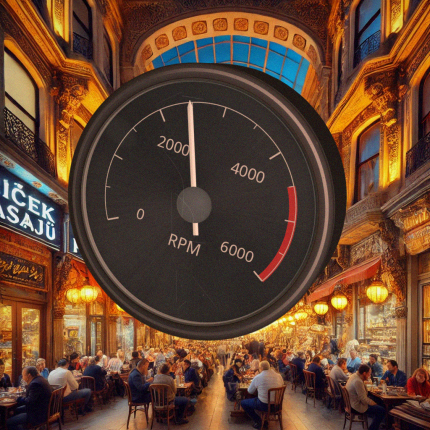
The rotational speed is {"value": 2500, "unit": "rpm"}
